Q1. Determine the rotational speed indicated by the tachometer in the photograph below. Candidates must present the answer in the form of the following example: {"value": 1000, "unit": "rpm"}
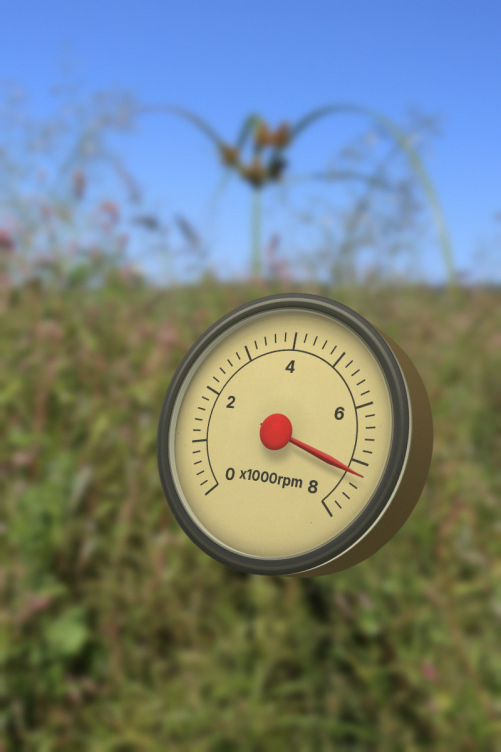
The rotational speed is {"value": 7200, "unit": "rpm"}
